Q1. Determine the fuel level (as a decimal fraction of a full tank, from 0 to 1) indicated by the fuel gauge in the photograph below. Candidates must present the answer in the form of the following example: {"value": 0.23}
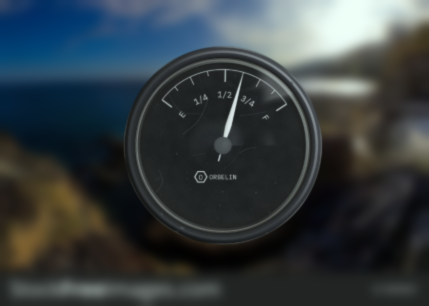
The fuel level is {"value": 0.625}
